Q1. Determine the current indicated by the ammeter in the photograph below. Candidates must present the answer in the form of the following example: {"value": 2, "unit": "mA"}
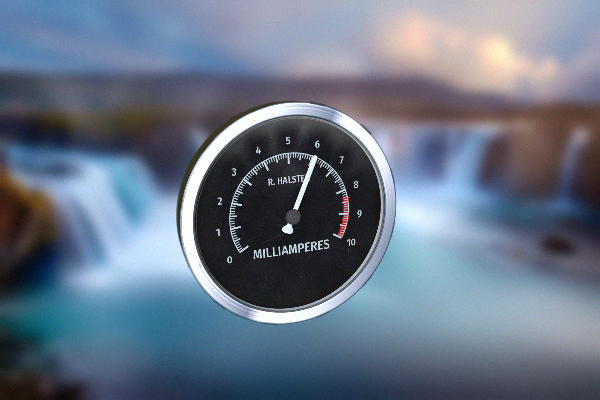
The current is {"value": 6, "unit": "mA"}
